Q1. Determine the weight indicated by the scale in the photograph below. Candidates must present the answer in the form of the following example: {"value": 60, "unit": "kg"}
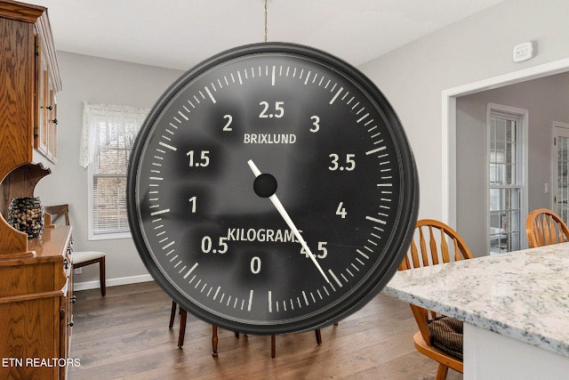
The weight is {"value": 4.55, "unit": "kg"}
